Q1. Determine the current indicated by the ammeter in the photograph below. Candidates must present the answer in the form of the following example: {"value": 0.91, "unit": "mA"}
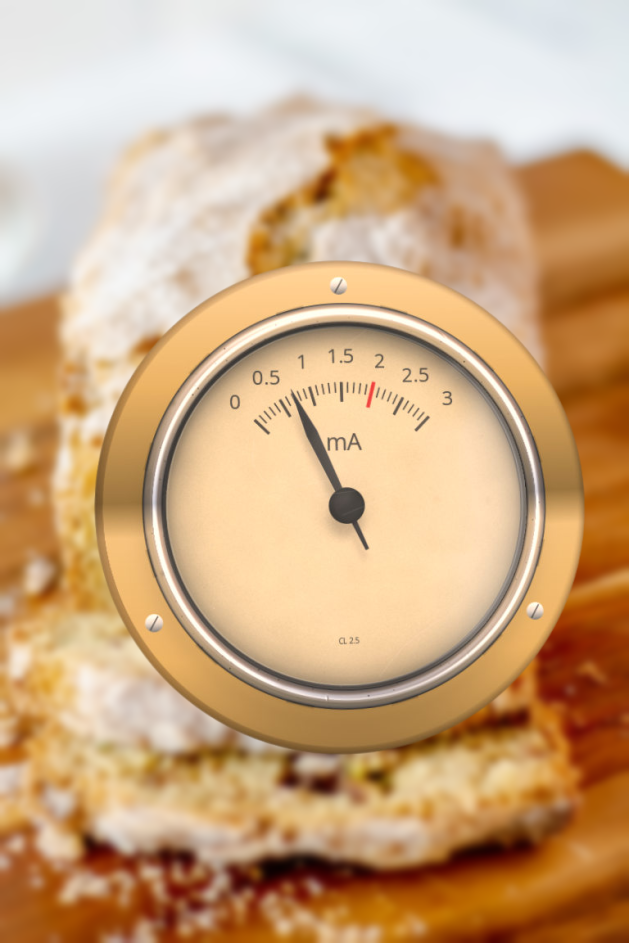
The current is {"value": 0.7, "unit": "mA"}
